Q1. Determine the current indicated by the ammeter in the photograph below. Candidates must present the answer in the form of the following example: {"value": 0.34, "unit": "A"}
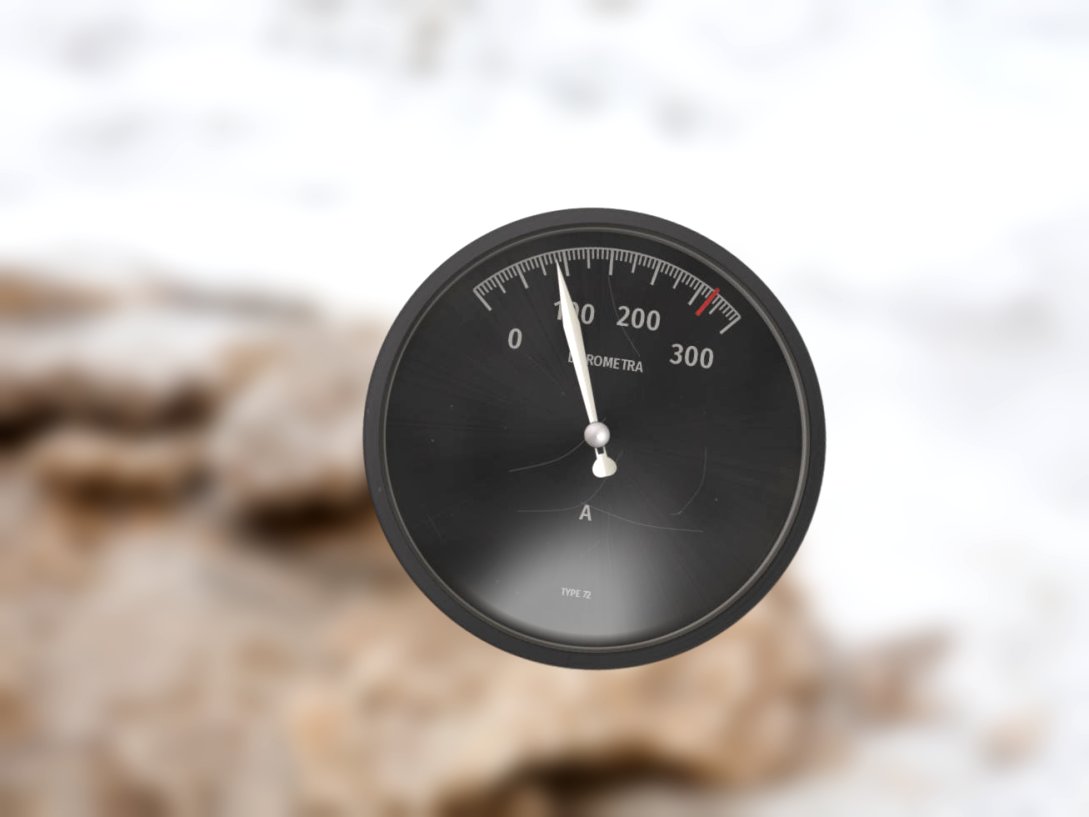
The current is {"value": 90, "unit": "A"}
